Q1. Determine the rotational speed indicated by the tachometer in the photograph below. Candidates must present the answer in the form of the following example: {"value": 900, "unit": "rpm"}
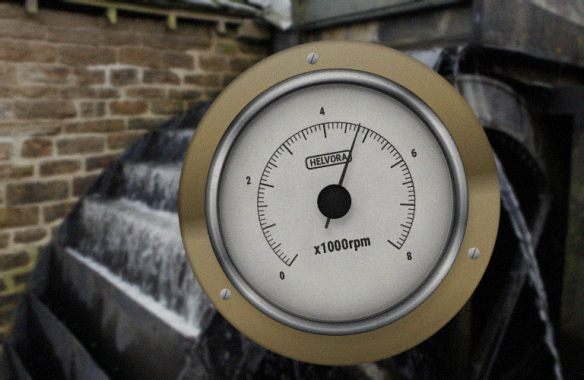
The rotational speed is {"value": 4800, "unit": "rpm"}
